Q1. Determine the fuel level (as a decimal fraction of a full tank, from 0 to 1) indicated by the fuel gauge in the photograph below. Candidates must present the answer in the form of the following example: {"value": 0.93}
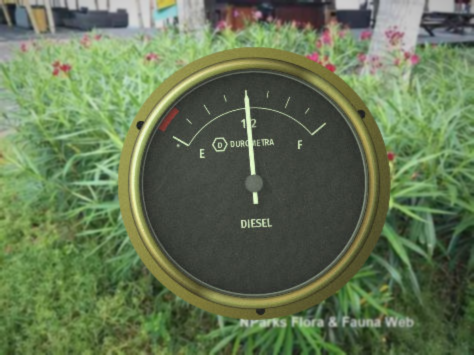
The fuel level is {"value": 0.5}
